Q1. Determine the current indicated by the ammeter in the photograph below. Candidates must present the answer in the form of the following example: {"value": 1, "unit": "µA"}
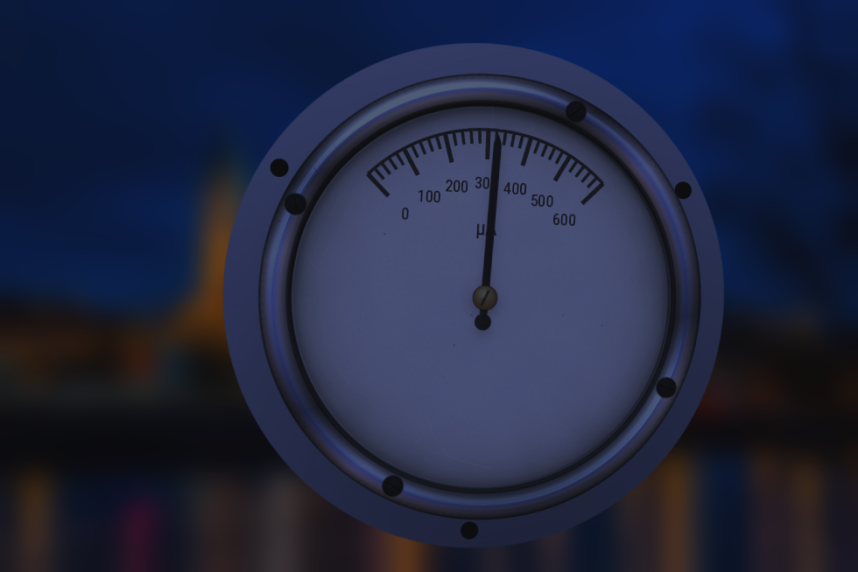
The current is {"value": 320, "unit": "µA"}
